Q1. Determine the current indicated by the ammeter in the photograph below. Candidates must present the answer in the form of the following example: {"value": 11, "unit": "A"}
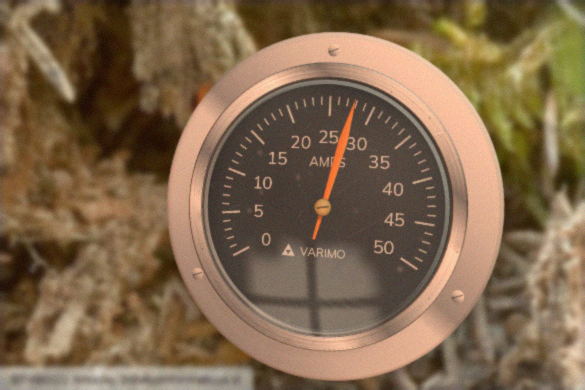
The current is {"value": 28, "unit": "A"}
